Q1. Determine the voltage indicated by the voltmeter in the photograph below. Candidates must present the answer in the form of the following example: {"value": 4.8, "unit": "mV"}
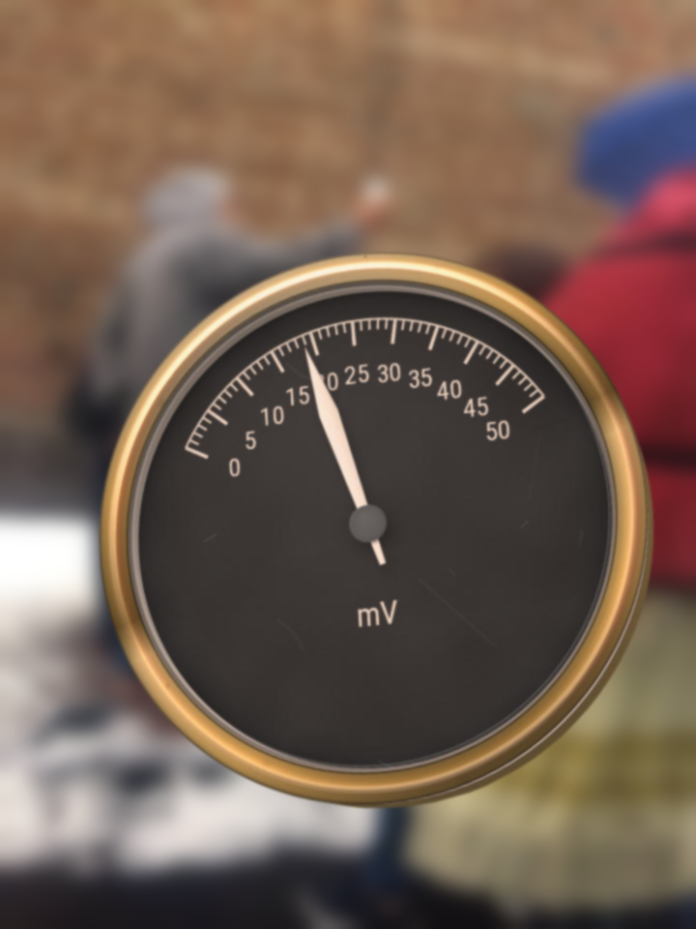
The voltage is {"value": 19, "unit": "mV"}
